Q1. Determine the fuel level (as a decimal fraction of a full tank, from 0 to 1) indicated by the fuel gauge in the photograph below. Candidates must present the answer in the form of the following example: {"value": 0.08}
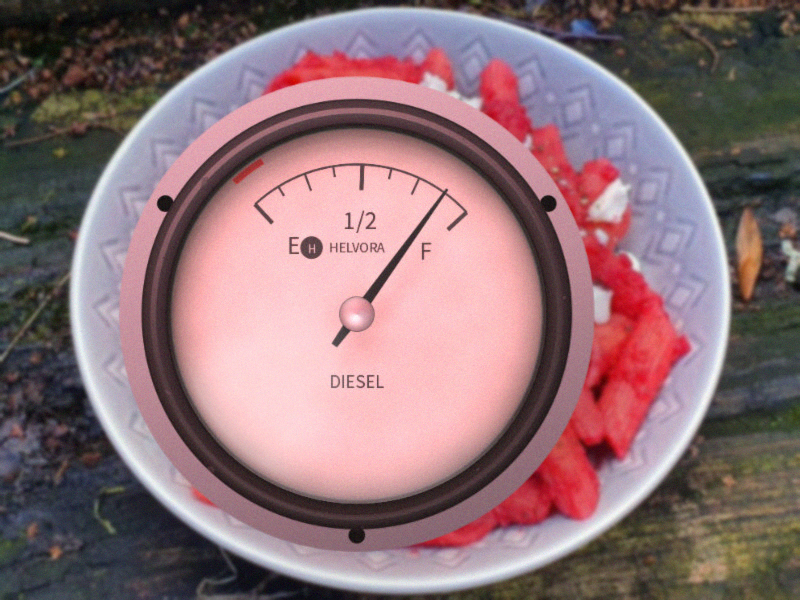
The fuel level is {"value": 0.875}
